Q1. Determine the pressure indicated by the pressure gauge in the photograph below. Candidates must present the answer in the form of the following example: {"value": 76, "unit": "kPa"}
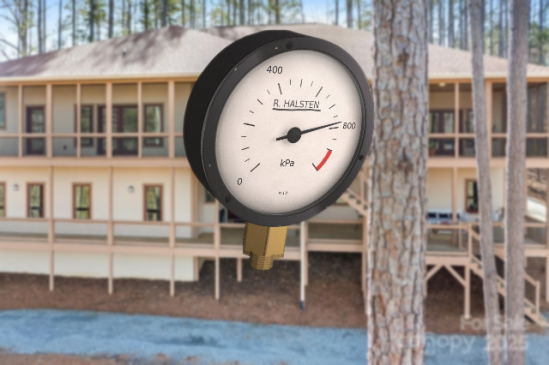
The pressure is {"value": 775, "unit": "kPa"}
